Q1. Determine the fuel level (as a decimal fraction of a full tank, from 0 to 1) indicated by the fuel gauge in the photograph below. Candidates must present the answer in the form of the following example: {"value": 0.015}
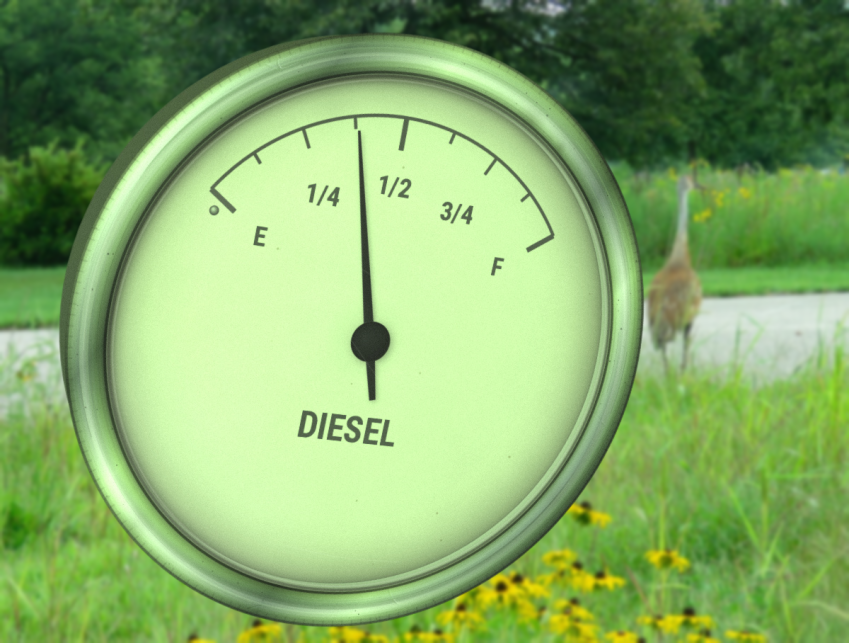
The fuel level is {"value": 0.375}
